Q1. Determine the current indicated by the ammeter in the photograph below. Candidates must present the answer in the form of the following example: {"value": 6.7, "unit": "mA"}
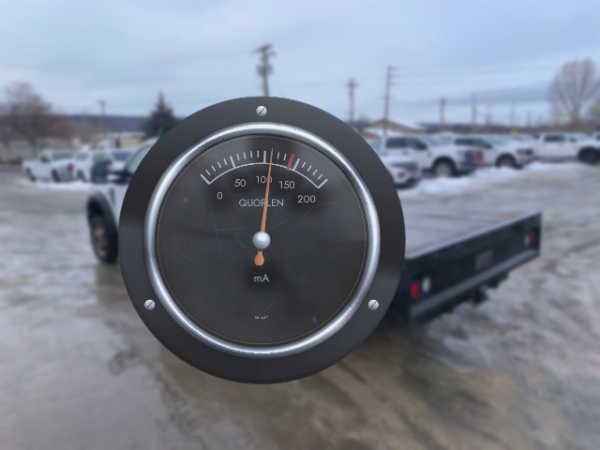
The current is {"value": 110, "unit": "mA"}
